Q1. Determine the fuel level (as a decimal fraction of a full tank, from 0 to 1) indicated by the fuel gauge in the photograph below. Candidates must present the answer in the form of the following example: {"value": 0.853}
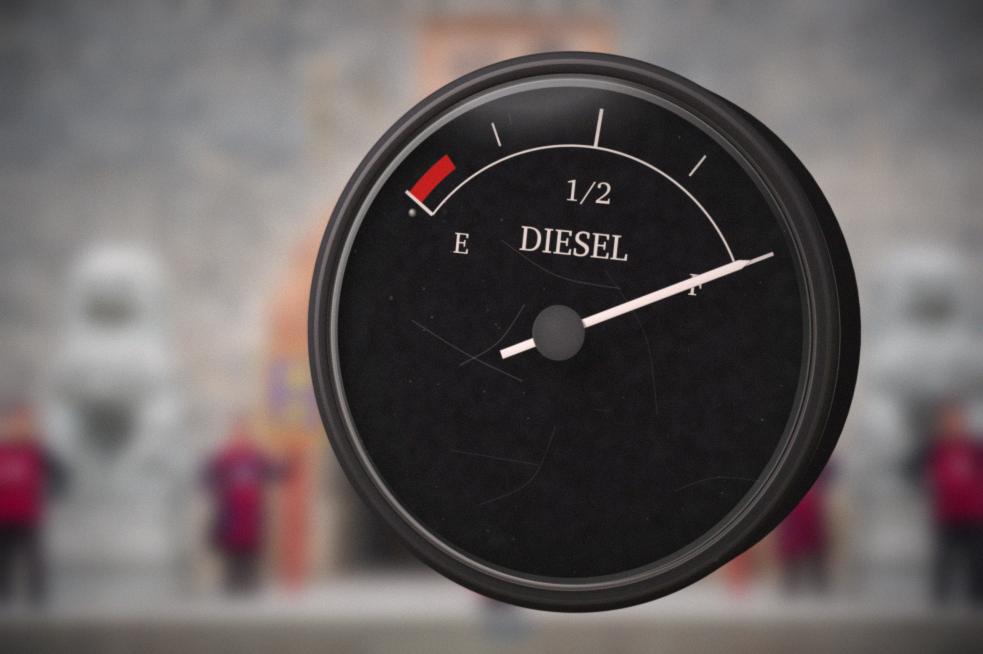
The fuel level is {"value": 1}
